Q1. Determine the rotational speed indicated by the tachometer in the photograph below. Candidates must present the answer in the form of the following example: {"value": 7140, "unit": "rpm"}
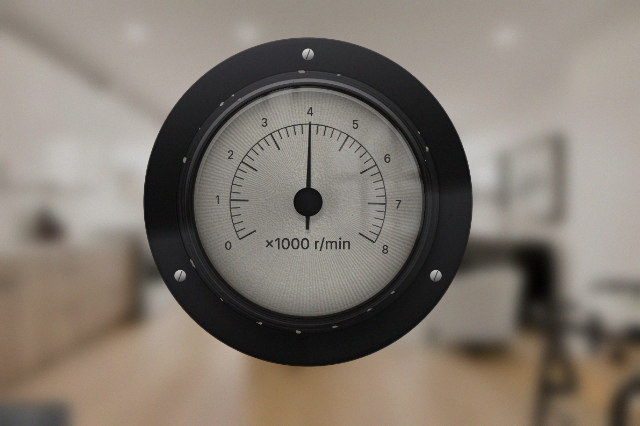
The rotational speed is {"value": 4000, "unit": "rpm"}
